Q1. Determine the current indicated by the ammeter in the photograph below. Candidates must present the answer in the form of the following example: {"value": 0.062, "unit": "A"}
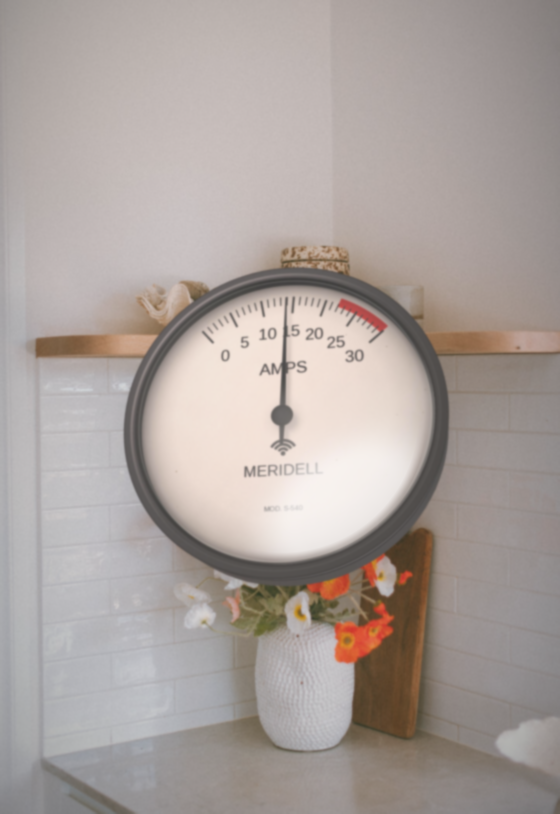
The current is {"value": 14, "unit": "A"}
